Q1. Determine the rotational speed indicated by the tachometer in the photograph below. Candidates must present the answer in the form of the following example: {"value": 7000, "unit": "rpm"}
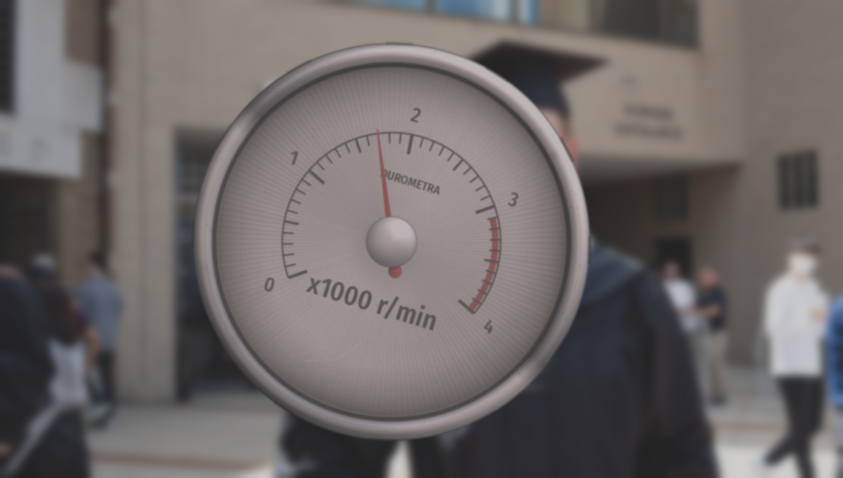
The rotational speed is {"value": 1700, "unit": "rpm"}
